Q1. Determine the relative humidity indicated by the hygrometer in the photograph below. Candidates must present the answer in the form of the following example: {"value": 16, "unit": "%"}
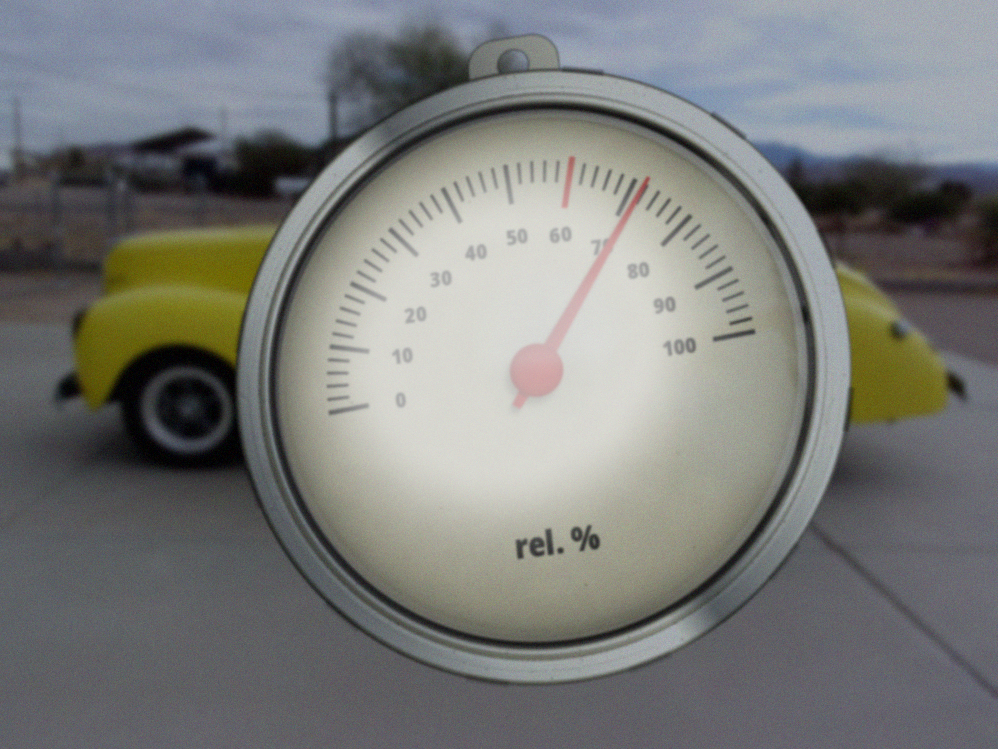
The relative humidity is {"value": 72, "unit": "%"}
